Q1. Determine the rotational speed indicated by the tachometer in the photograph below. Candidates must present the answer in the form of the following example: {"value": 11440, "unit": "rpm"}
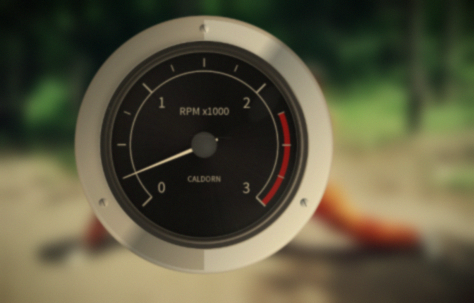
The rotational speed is {"value": 250, "unit": "rpm"}
